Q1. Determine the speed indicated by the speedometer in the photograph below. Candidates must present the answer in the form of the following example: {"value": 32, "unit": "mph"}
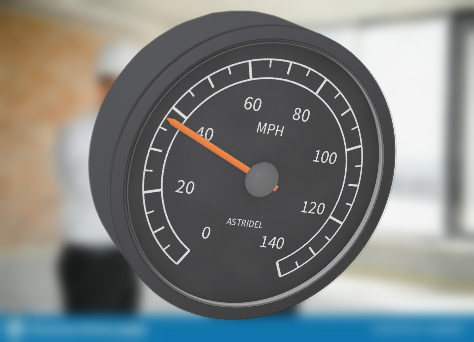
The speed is {"value": 37.5, "unit": "mph"}
